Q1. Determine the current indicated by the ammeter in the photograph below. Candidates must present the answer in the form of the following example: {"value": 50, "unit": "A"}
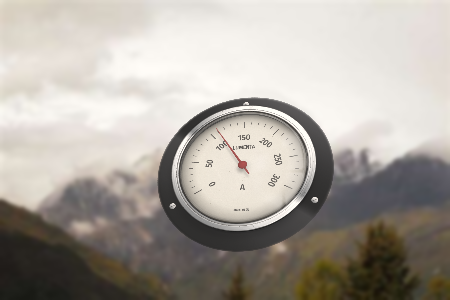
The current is {"value": 110, "unit": "A"}
